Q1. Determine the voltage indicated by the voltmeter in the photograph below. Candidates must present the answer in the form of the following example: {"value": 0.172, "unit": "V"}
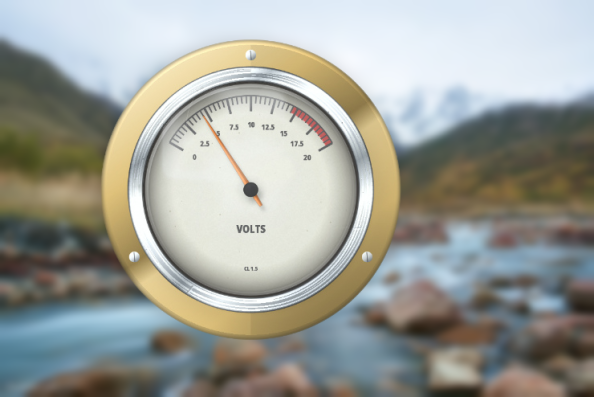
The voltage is {"value": 4.5, "unit": "V"}
